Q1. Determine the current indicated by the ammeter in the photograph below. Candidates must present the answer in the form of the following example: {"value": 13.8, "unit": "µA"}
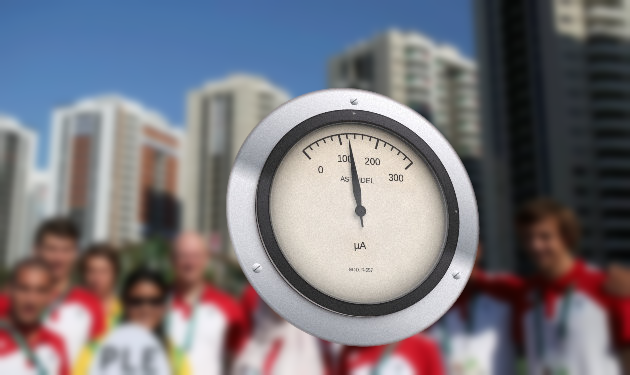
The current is {"value": 120, "unit": "µA"}
